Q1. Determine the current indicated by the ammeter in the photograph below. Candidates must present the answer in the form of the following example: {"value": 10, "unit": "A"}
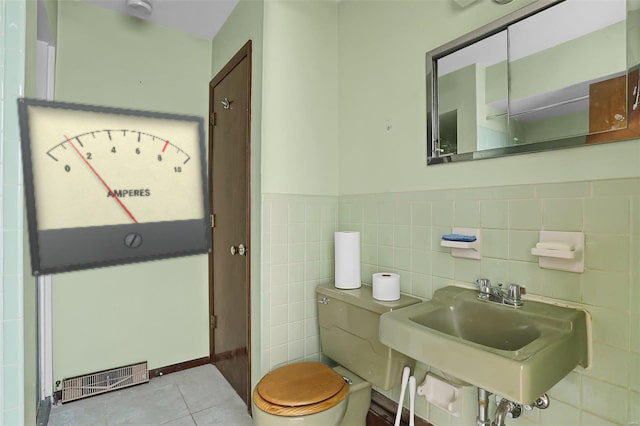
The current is {"value": 1.5, "unit": "A"}
